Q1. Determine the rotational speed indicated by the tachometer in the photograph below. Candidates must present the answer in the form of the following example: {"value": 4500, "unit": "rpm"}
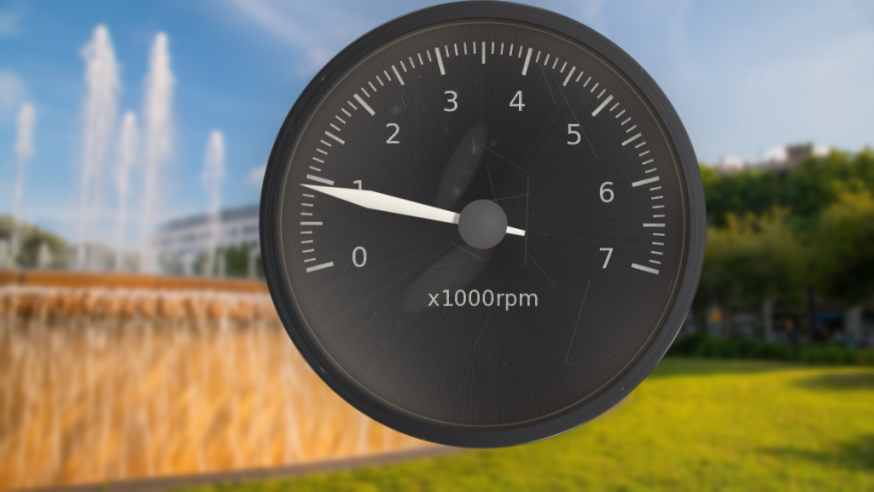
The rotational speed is {"value": 900, "unit": "rpm"}
